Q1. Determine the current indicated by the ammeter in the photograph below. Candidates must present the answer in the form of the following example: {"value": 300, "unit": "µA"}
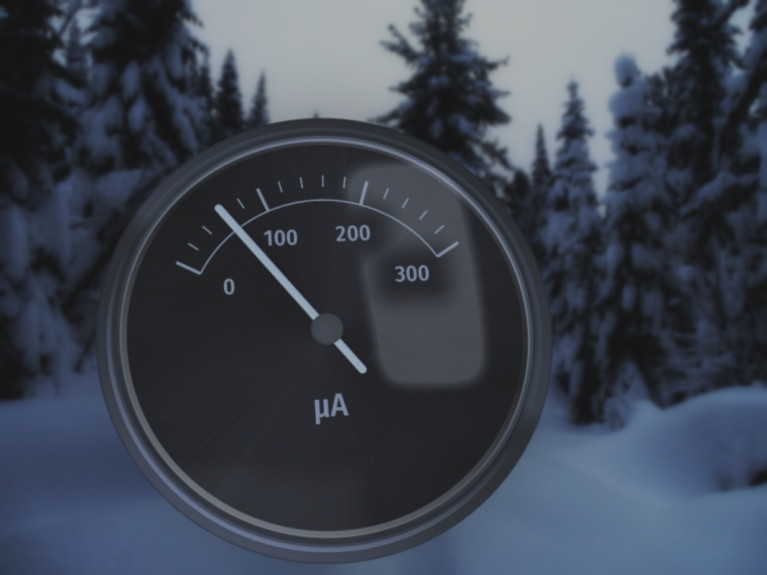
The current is {"value": 60, "unit": "µA"}
